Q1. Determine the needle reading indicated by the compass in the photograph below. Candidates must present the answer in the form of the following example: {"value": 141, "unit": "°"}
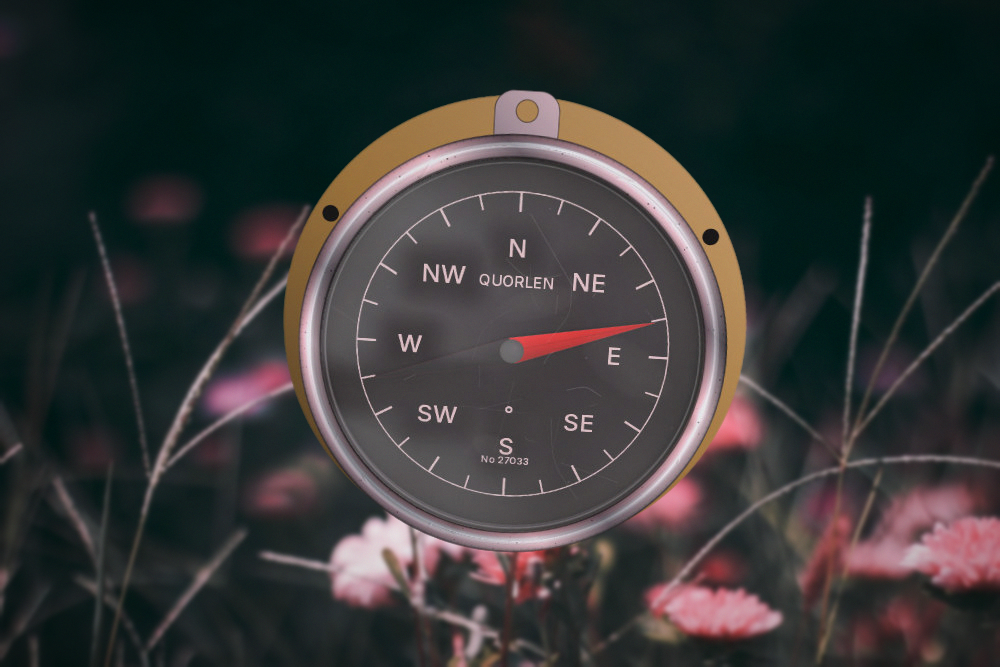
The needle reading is {"value": 75, "unit": "°"}
